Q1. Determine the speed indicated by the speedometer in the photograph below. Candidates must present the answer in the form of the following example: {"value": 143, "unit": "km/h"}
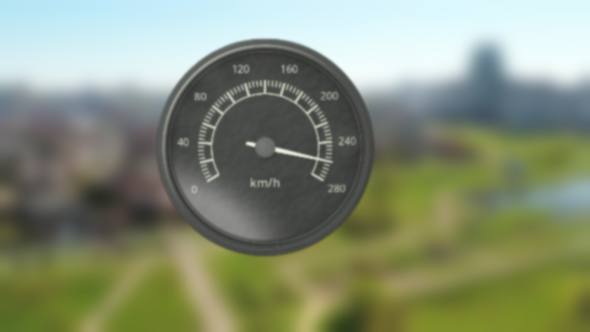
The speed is {"value": 260, "unit": "km/h"}
